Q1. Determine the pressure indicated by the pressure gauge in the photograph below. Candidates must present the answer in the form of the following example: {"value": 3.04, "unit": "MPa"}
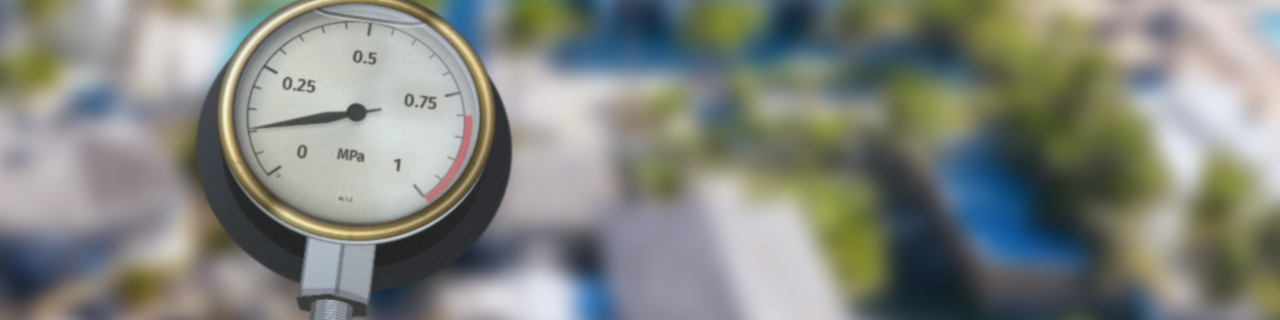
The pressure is {"value": 0.1, "unit": "MPa"}
